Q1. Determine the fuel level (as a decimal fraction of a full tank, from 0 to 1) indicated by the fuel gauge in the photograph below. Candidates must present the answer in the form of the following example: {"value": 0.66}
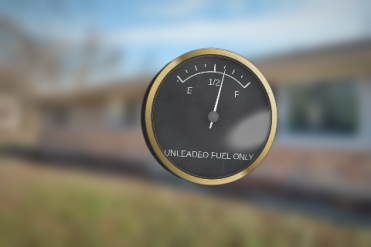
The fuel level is {"value": 0.625}
